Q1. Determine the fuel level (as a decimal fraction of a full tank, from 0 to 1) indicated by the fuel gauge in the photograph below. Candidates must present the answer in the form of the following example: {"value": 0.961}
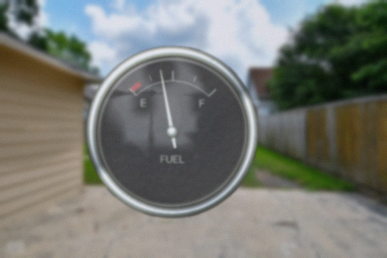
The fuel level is {"value": 0.375}
